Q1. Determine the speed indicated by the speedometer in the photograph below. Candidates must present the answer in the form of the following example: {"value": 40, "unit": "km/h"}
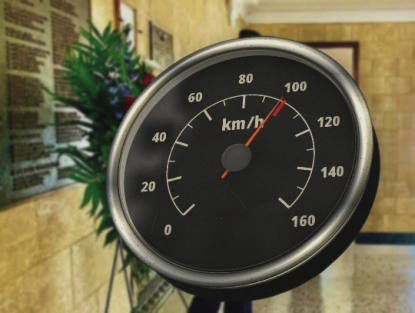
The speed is {"value": 100, "unit": "km/h"}
